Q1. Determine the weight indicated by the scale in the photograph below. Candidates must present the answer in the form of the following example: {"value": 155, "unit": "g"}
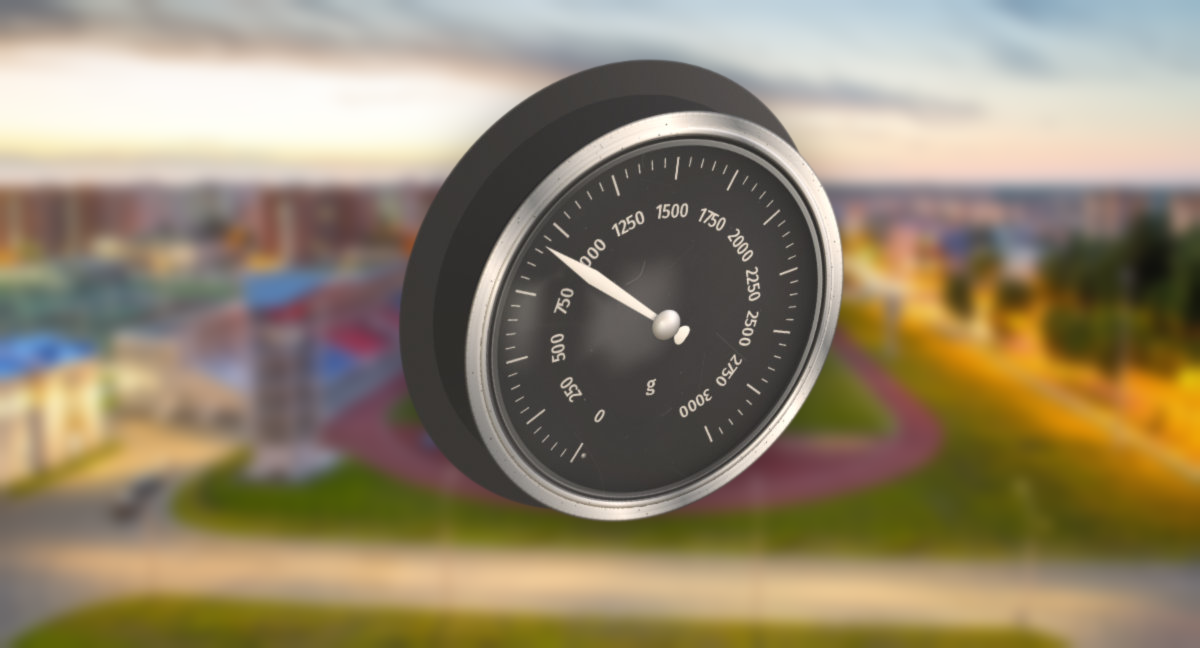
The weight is {"value": 925, "unit": "g"}
